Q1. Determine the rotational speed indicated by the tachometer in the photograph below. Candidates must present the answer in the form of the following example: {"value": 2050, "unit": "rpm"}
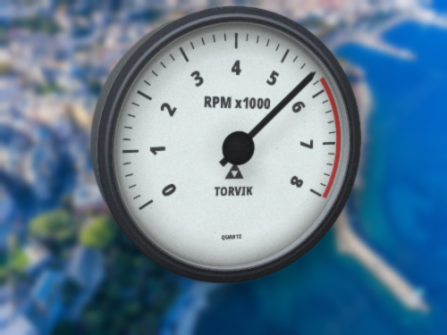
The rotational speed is {"value": 5600, "unit": "rpm"}
